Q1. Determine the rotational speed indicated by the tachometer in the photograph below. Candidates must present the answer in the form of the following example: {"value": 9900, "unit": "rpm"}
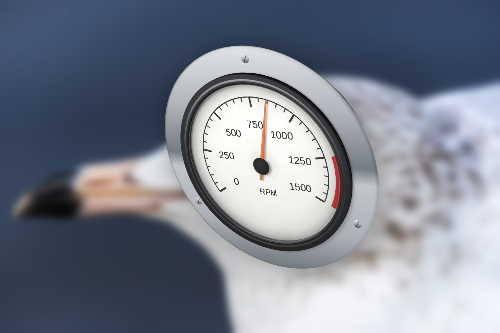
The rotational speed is {"value": 850, "unit": "rpm"}
